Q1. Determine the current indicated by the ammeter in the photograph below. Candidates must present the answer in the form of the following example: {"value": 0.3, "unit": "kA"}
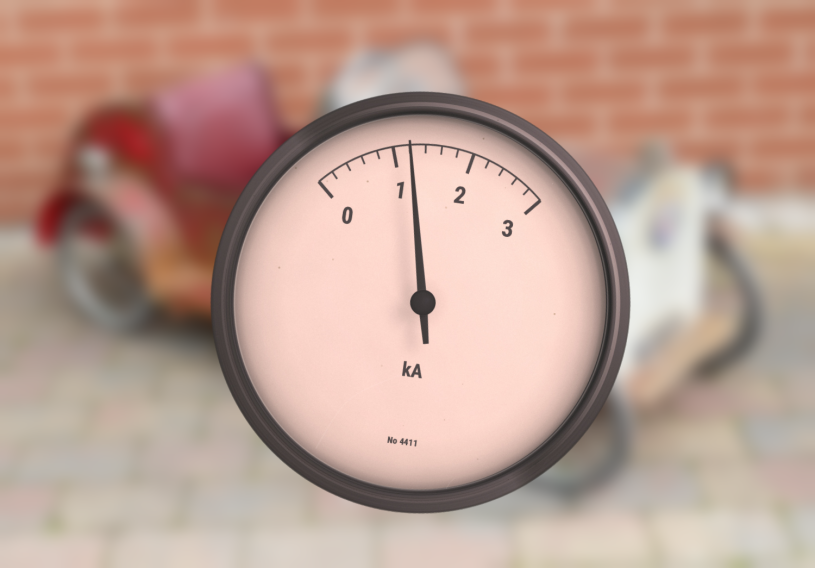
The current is {"value": 1.2, "unit": "kA"}
